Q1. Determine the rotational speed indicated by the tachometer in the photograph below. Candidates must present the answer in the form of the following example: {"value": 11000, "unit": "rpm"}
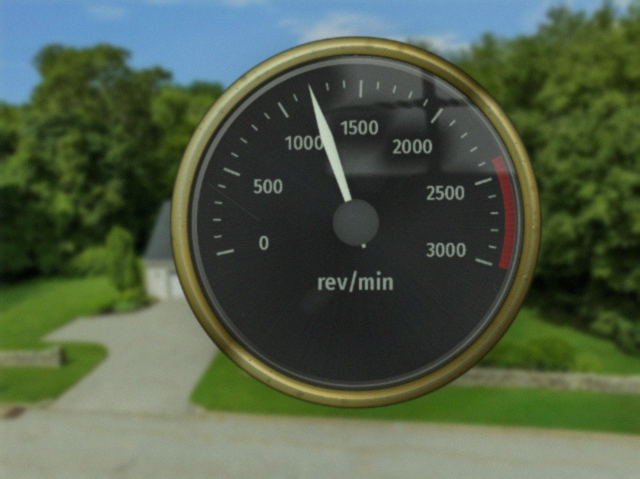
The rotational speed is {"value": 1200, "unit": "rpm"}
